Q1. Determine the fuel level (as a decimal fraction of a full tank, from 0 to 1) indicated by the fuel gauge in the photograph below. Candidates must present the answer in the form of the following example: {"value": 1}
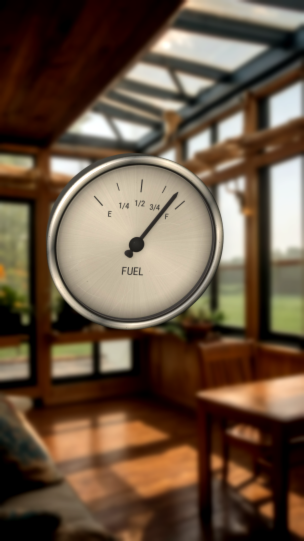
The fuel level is {"value": 0.875}
